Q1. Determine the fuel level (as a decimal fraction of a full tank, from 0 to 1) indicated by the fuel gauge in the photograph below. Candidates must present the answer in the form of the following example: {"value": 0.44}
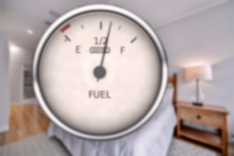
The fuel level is {"value": 0.625}
